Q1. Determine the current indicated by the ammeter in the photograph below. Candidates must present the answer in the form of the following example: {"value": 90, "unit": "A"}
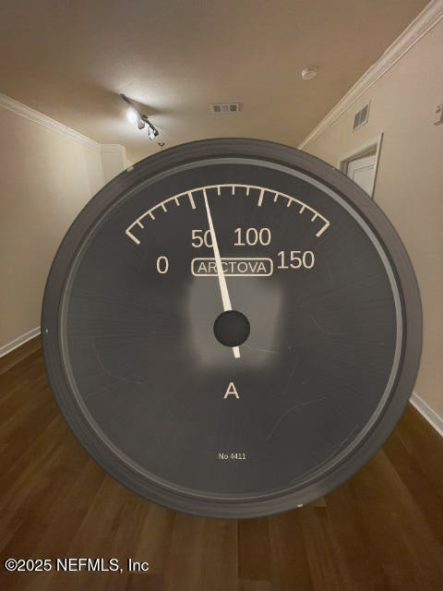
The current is {"value": 60, "unit": "A"}
